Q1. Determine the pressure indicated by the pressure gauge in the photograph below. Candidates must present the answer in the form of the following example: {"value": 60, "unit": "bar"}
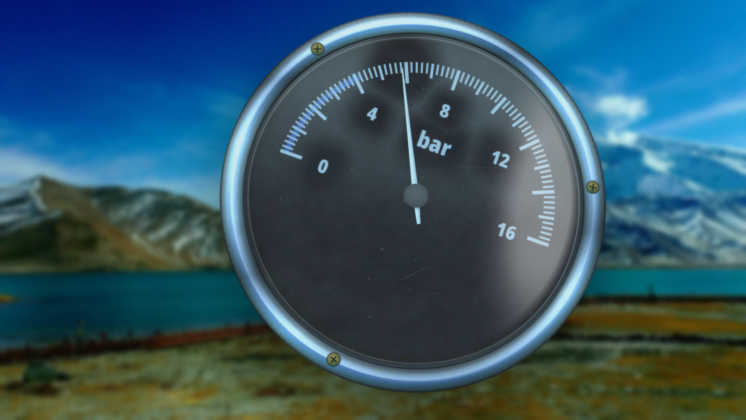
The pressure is {"value": 5.8, "unit": "bar"}
